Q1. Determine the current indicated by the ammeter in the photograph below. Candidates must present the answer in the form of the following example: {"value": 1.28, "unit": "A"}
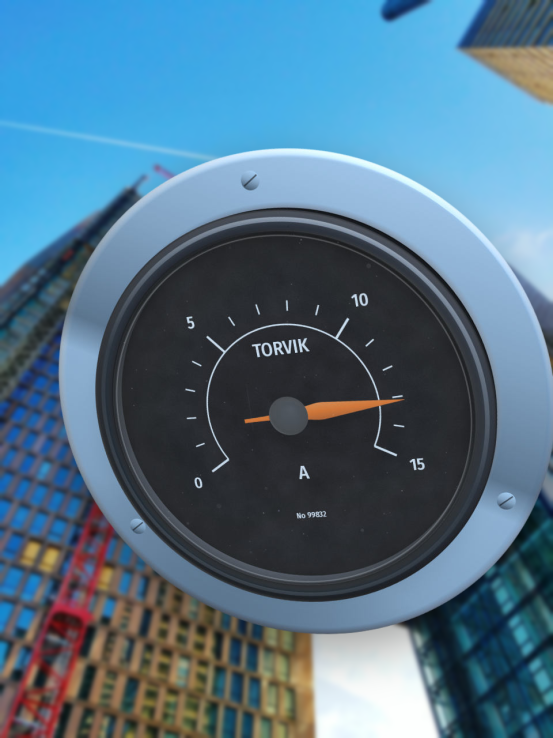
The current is {"value": 13, "unit": "A"}
